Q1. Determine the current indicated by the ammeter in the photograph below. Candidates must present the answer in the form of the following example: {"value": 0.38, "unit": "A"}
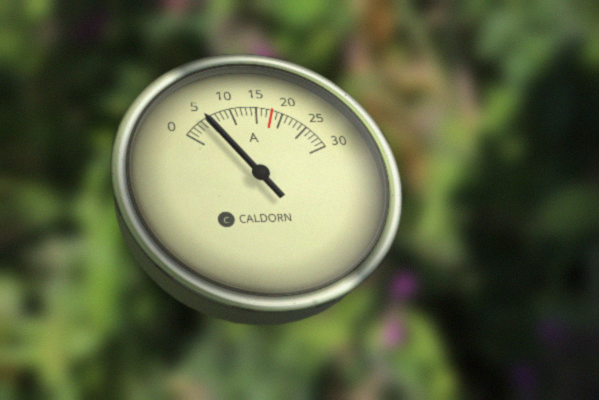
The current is {"value": 5, "unit": "A"}
